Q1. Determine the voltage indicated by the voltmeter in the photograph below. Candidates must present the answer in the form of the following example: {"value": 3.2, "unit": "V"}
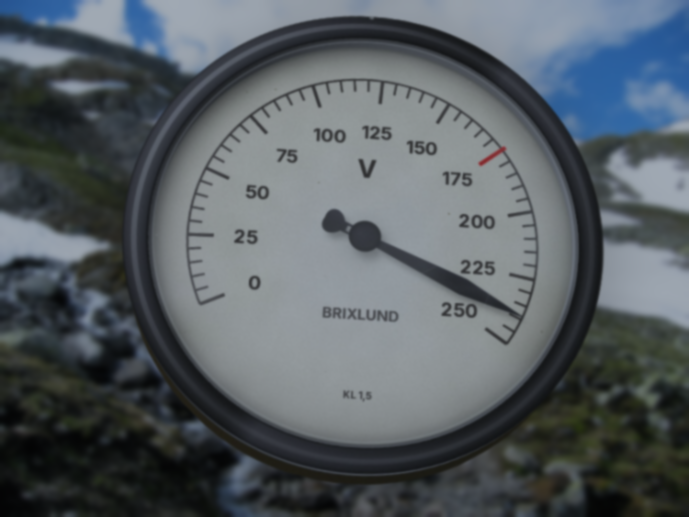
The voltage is {"value": 240, "unit": "V"}
